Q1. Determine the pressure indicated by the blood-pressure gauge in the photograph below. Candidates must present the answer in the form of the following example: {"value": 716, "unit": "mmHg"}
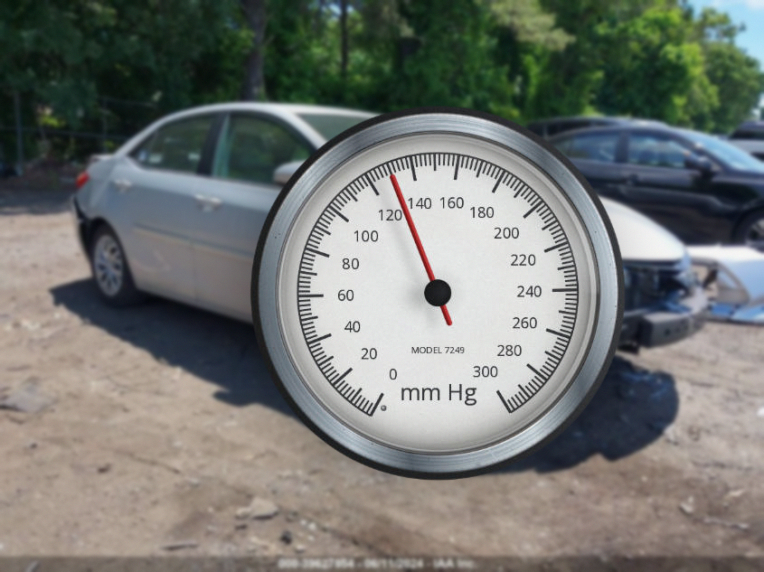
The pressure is {"value": 130, "unit": "mmHg"}
